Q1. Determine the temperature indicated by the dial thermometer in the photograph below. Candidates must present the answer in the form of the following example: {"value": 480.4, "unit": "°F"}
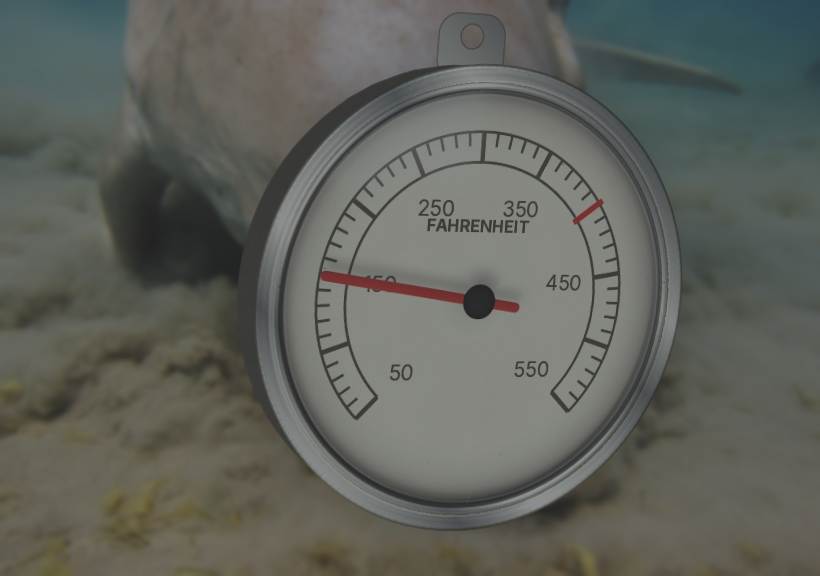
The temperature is {"value": 150, "unit": "°F"}
